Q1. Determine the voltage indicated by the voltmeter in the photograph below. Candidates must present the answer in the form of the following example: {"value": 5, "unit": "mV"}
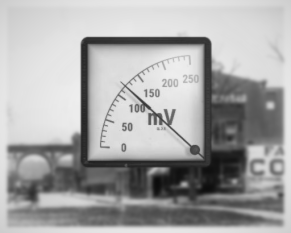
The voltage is {"value": 120, "unit": "mV"}
